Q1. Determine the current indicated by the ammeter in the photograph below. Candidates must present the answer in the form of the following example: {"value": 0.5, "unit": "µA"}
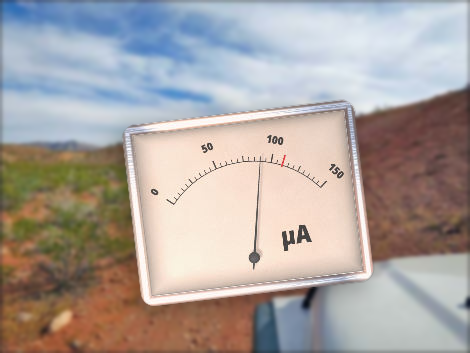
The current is {"value": 90, "unit": "µA"}
